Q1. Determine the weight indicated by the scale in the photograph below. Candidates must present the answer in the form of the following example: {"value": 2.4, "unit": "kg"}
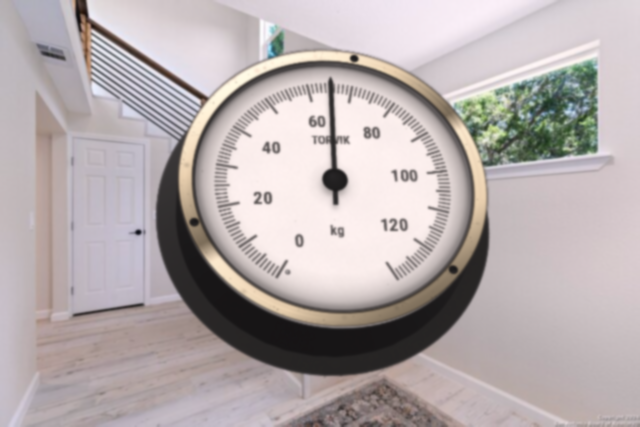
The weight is {"value": 65, "unit": "kg"}
